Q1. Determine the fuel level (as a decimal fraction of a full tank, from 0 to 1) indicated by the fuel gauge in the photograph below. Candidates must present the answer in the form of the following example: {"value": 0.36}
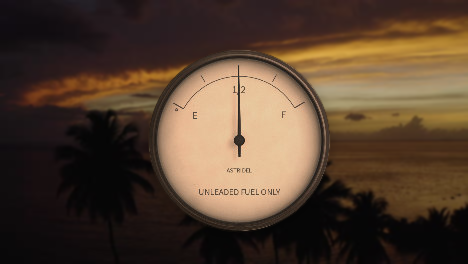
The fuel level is {"value": 0.5}
